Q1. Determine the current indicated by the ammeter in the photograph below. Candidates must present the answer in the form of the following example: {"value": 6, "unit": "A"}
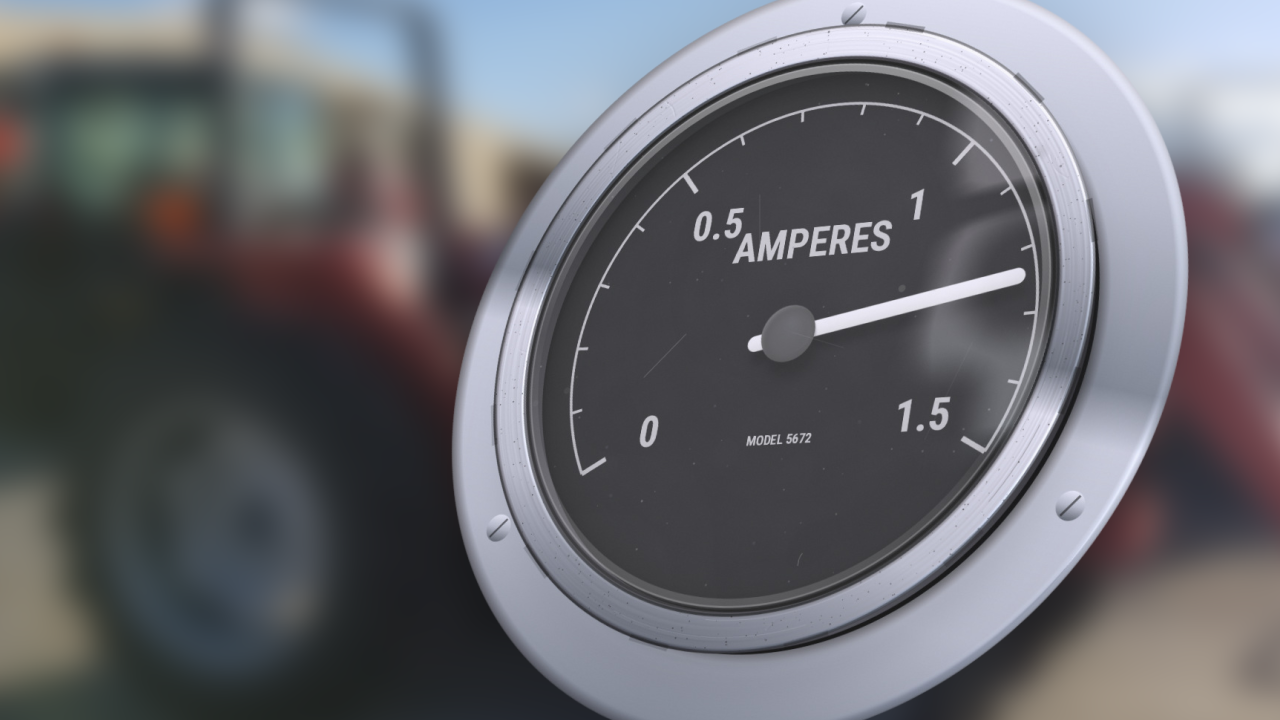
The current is {"value": 1.25, "unit": "A"}
